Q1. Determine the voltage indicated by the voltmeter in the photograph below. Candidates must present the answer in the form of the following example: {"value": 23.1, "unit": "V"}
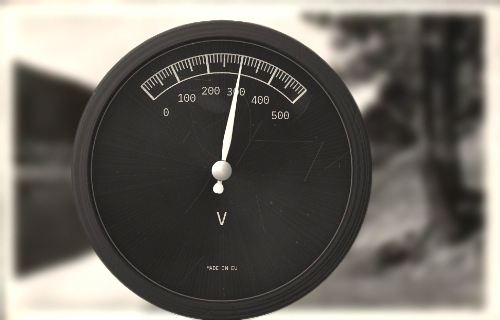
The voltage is {"value": 300, "unit": "V"}
